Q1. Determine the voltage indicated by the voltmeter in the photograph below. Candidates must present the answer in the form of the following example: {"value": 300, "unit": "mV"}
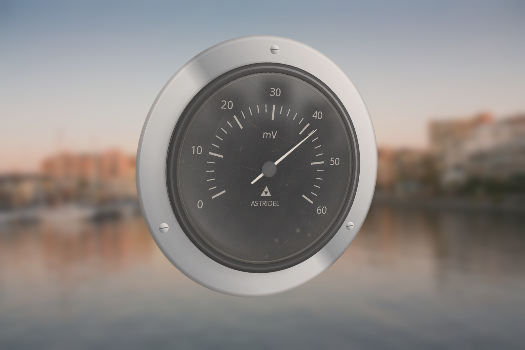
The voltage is {"value": 42, "unit": "mV"}
